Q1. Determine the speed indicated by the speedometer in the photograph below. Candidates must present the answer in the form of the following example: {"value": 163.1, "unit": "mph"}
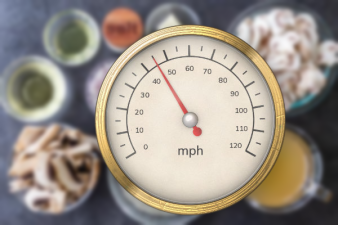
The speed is {"value": 45, "unit": "mph"}
